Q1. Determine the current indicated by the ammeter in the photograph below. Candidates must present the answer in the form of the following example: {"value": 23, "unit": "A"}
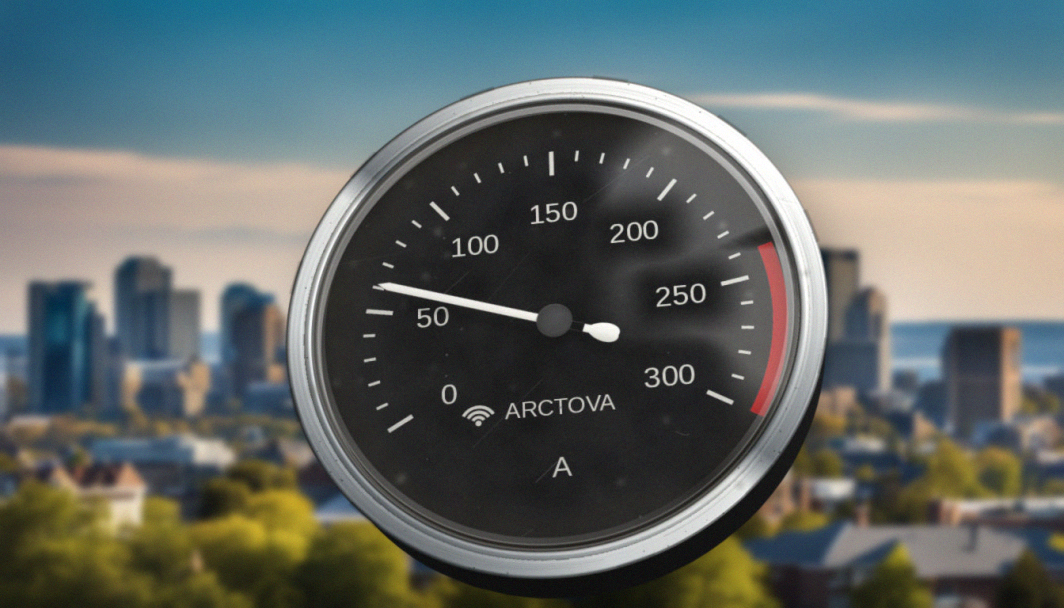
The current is {"value": 60, "unit": "A"}
